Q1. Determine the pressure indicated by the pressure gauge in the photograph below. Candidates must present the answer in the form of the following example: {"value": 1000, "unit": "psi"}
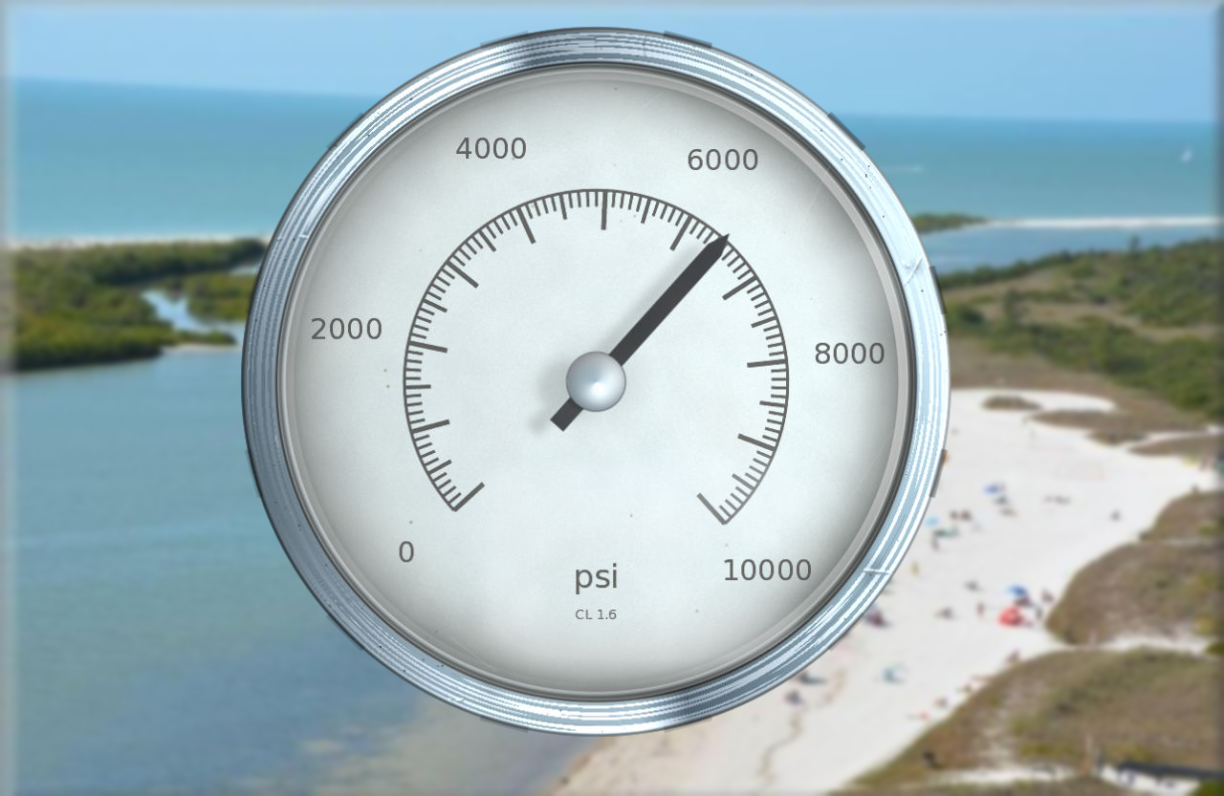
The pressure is {"value": 6450, "unit": "psi"}
